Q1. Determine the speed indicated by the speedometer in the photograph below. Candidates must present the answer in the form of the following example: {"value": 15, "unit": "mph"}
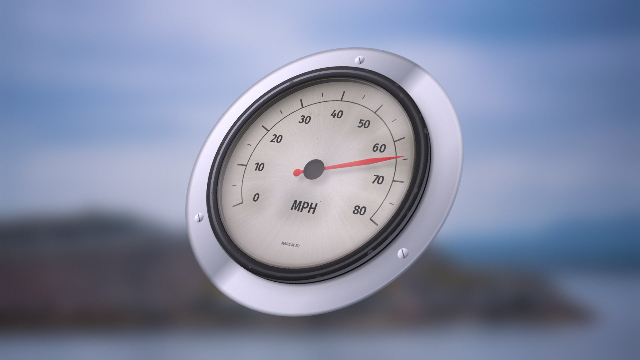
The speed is {"value": 65, "unit": "mph"}
